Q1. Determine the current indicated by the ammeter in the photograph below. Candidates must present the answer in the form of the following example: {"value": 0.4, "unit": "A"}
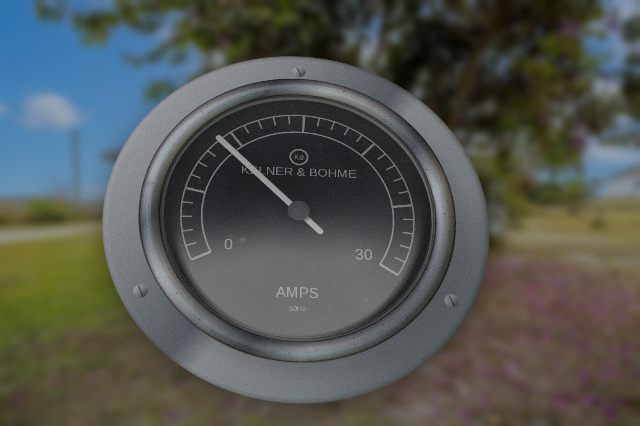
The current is {"value": 9, "unit": "A"}
